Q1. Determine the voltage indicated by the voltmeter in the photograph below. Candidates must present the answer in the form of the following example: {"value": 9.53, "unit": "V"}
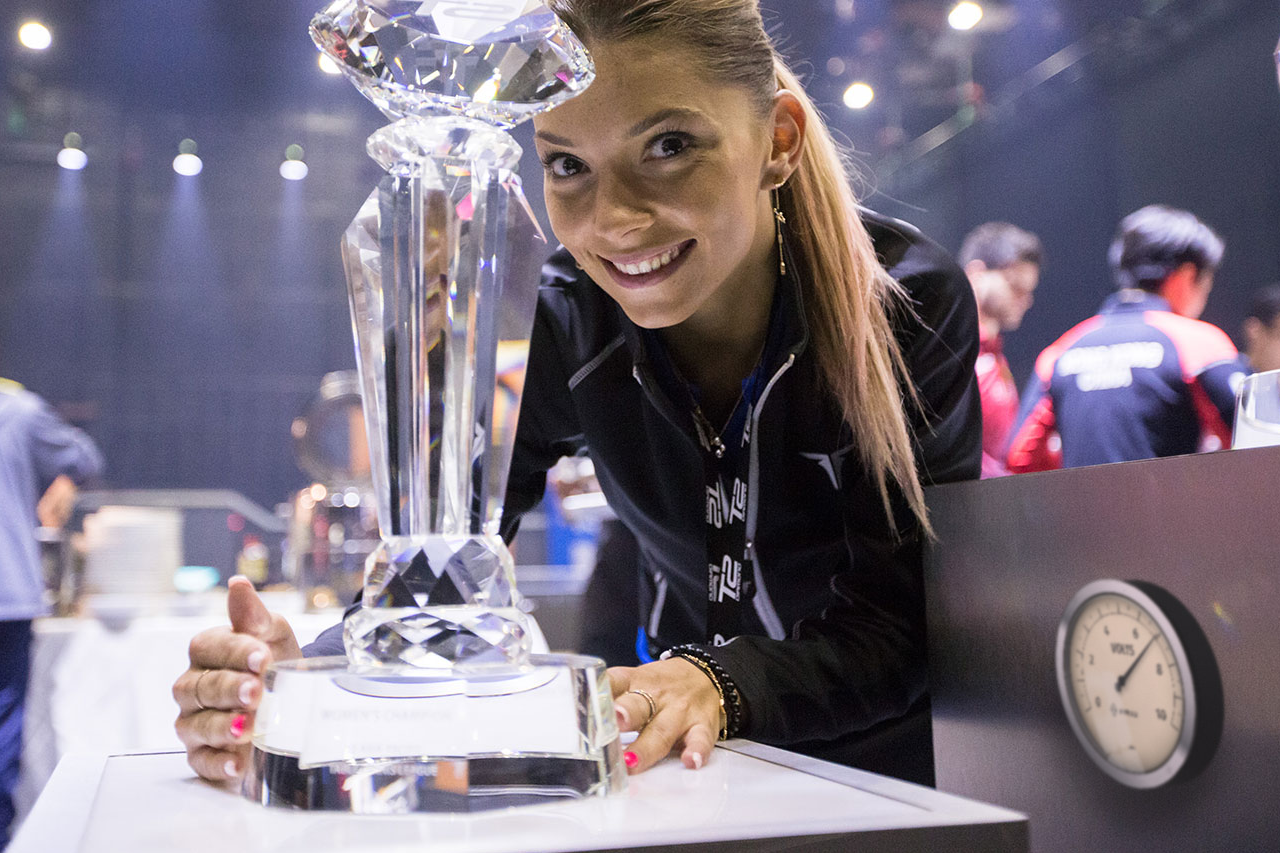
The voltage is {"value": 7, "unit": "V"}
